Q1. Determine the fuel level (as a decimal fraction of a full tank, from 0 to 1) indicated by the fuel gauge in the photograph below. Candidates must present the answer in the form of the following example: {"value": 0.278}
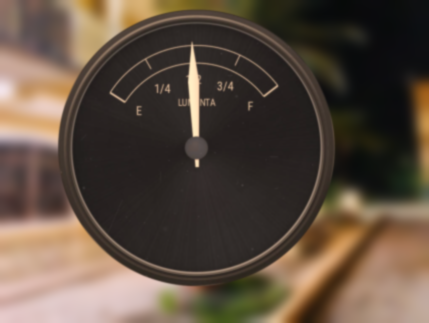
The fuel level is {"value": 0.5}
